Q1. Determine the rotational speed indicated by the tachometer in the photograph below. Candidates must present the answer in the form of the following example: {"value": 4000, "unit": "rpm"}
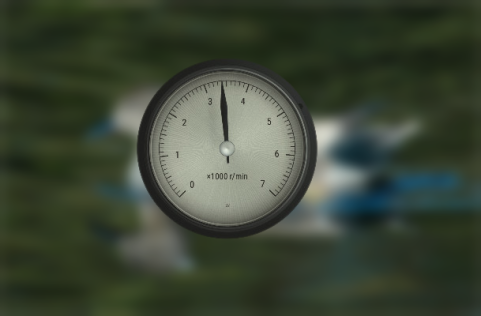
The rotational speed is {"value": 3400, "unit": "rpm"}
